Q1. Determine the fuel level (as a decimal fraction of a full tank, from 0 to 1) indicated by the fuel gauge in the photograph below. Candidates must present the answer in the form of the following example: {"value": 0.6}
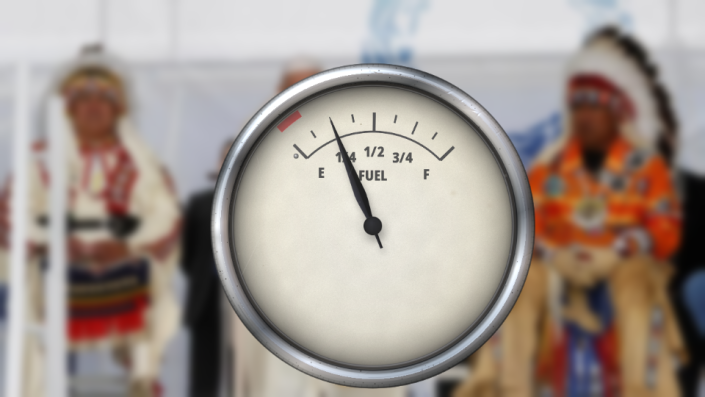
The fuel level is {"value": 0.25}
